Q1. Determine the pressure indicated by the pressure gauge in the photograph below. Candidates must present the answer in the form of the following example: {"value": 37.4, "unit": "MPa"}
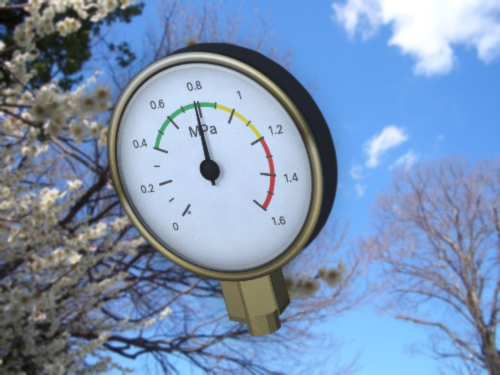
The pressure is {"value": 0.8, "unit": "MPa"}
